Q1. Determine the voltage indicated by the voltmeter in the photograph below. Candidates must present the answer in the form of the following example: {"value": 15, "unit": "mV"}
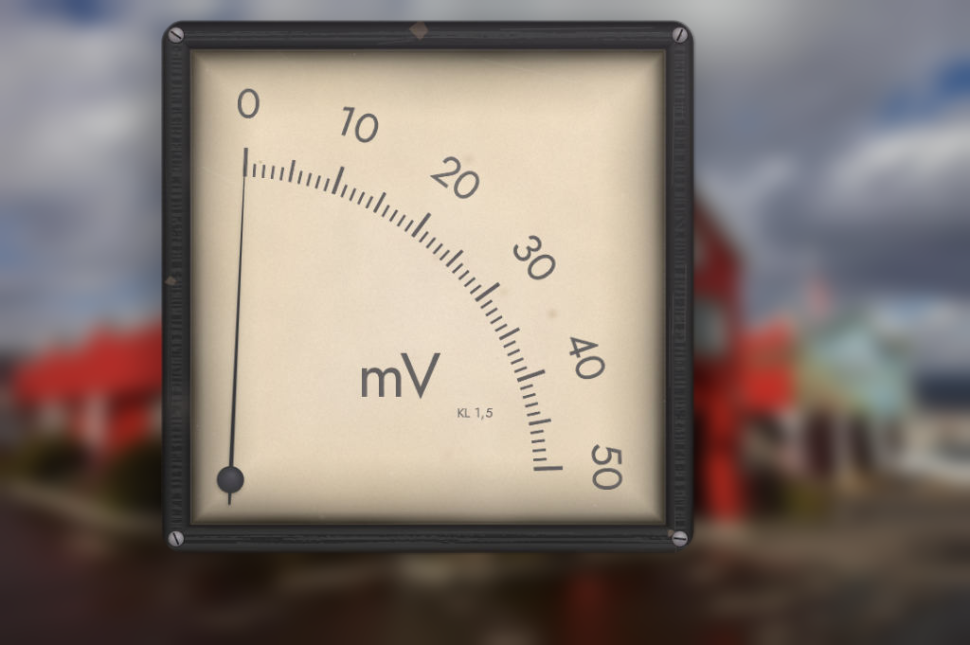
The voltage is {"value": 0, "unit": "mV"}
